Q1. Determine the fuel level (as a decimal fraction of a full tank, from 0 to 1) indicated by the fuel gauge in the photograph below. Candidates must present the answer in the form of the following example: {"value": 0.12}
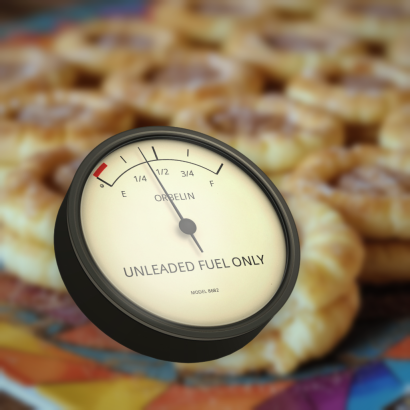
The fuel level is {"value": 0.375}
